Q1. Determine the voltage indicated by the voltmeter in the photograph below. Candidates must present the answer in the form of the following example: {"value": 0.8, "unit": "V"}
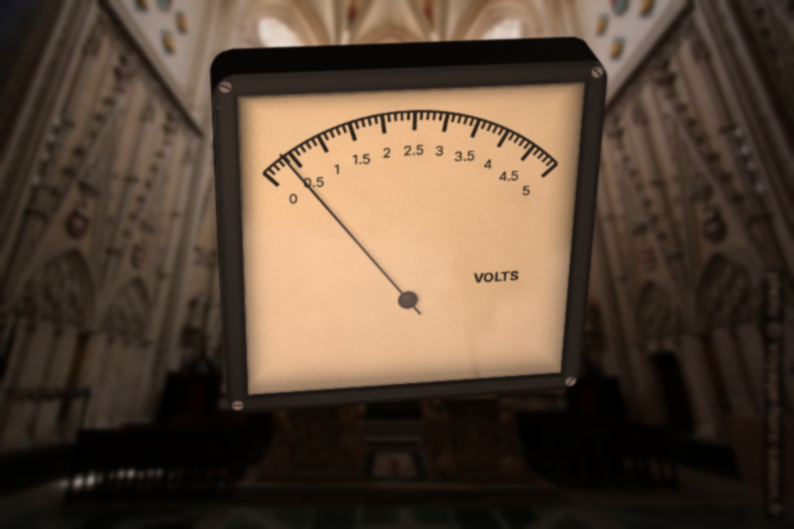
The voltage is {"value": 0.4, "unit": "V"}
